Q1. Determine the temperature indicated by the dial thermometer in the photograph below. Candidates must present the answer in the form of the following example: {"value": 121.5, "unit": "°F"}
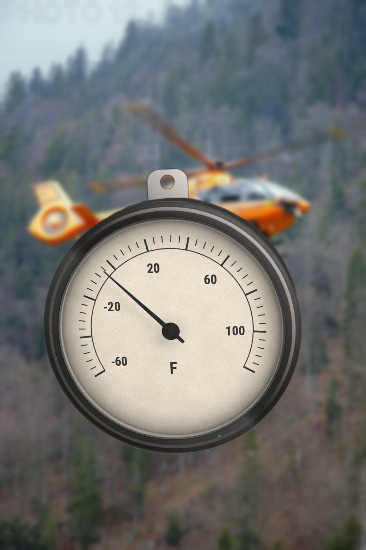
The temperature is {"value": -4, "unit": "°F"}
